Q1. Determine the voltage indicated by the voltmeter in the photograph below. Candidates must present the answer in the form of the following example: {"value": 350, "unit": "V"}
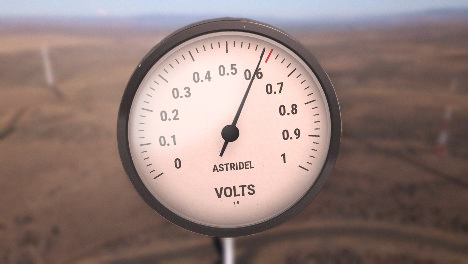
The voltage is {"value": 0.6, "unit": "V"}
